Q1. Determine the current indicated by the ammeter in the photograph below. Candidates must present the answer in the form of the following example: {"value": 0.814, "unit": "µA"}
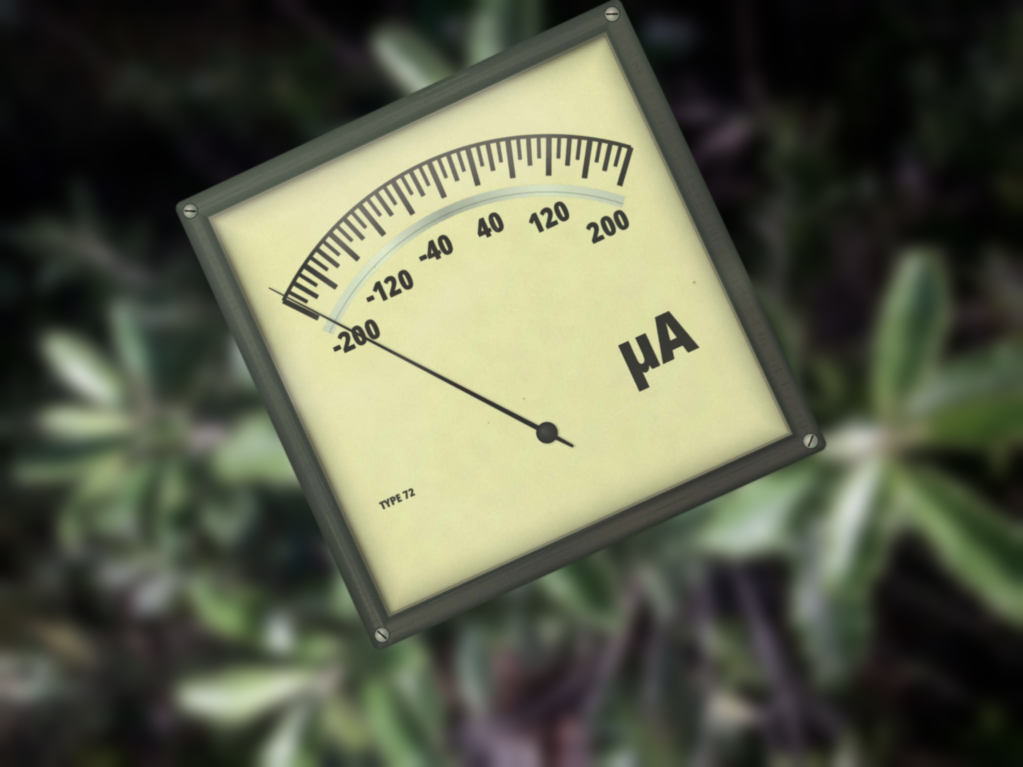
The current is {"value": -195, "unit": "µA"}
